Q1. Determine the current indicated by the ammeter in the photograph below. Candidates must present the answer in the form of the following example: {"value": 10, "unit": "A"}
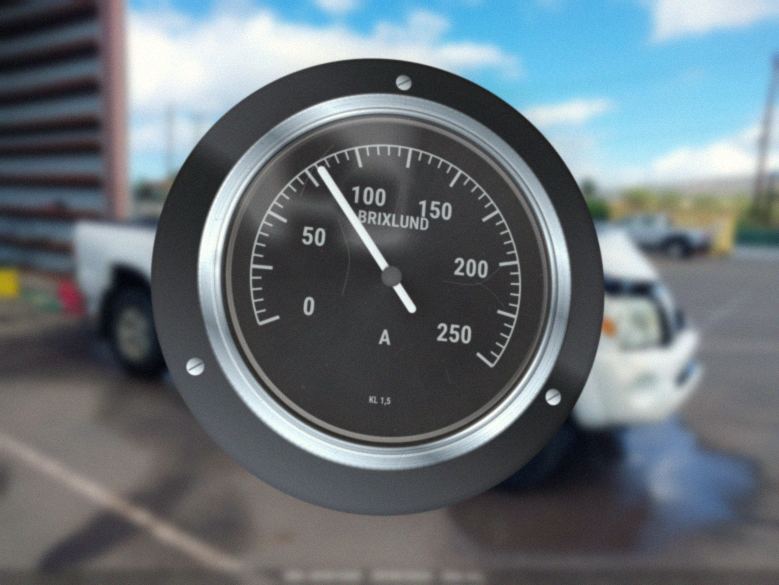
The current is {"value": 80, "unit": "A"}
